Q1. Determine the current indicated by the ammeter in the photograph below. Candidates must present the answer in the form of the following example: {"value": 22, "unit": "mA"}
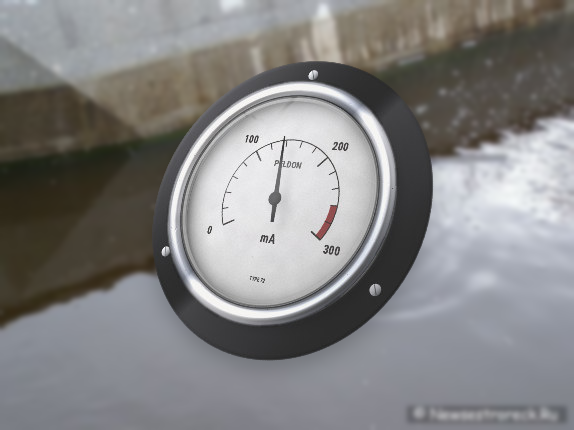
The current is {"value": 140, "unit": "mA"}
